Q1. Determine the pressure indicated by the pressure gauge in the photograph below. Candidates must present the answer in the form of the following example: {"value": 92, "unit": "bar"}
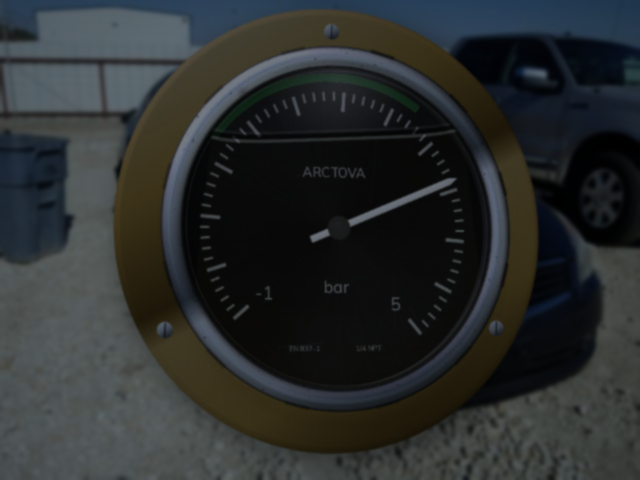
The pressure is {"value": 3.4, "unit": "bar"}
